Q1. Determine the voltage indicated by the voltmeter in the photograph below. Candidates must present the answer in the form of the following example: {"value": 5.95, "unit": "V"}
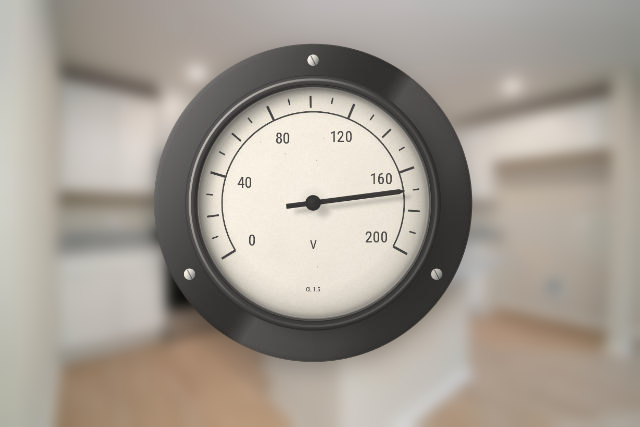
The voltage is {"value": 170, "unit": "V"}
